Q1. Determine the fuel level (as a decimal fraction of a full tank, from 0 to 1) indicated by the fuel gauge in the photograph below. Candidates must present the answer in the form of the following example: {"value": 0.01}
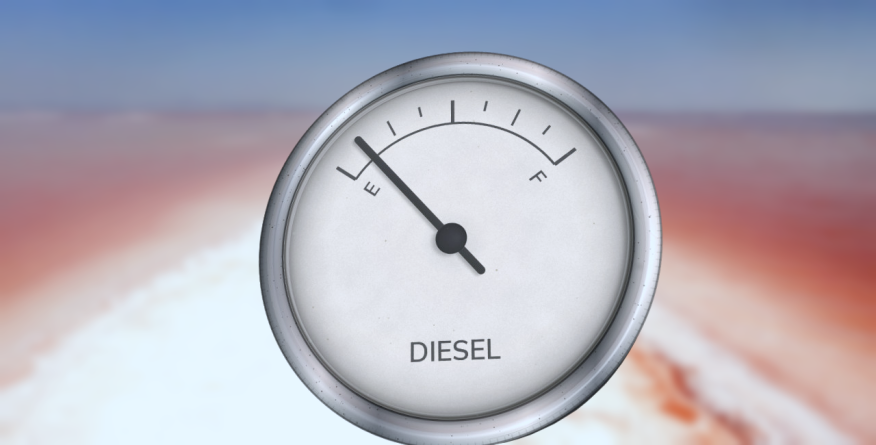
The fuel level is {"value": 0.125}
